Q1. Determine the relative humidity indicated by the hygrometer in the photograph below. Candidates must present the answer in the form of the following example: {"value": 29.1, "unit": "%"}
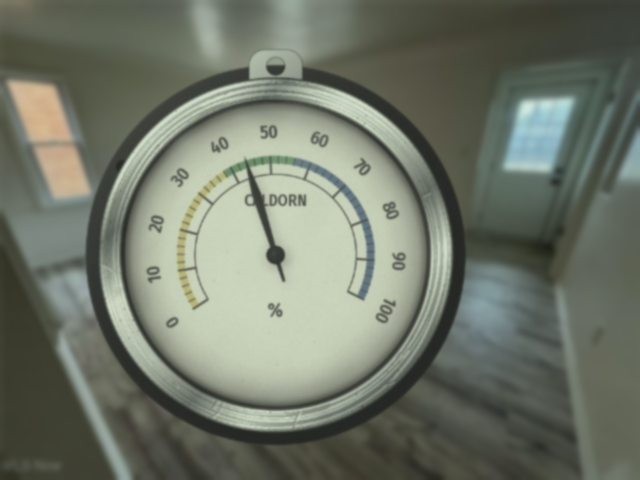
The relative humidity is {"value": 44, "unit": "%"}
